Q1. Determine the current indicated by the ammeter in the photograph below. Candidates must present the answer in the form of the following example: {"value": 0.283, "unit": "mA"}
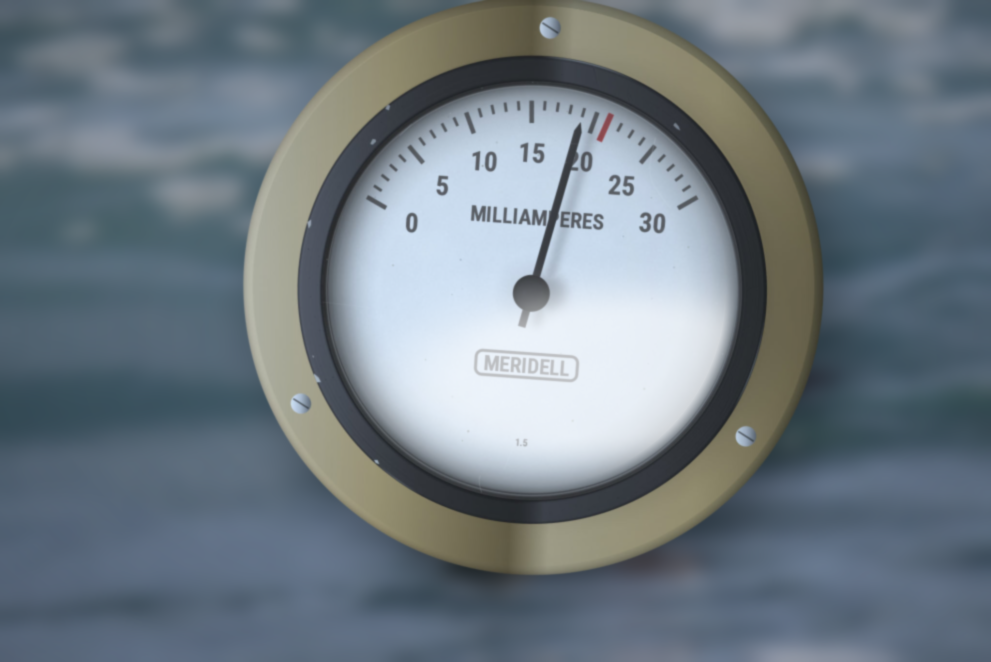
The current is {"value": 19, "unit": "mA"}
